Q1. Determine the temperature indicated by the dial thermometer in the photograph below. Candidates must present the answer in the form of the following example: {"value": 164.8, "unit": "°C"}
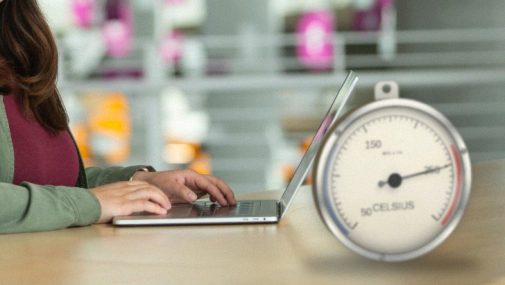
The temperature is {"value": 250, "unit": "°C"}
